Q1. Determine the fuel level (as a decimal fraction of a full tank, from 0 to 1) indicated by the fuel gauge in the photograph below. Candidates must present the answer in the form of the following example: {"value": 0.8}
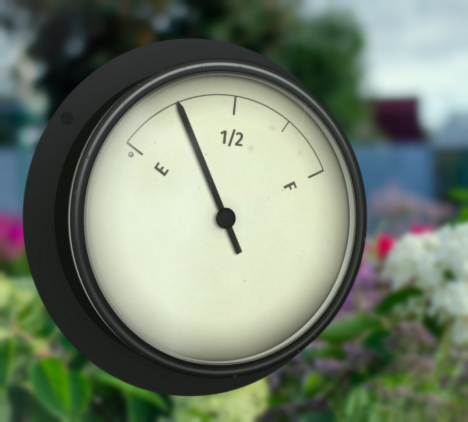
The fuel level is {"value": 0.25}
